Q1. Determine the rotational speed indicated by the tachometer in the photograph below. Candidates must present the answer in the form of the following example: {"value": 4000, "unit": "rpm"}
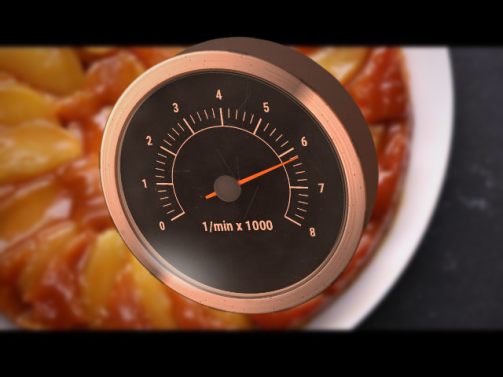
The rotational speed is {"value": 6200, "unit": "rpm"}
